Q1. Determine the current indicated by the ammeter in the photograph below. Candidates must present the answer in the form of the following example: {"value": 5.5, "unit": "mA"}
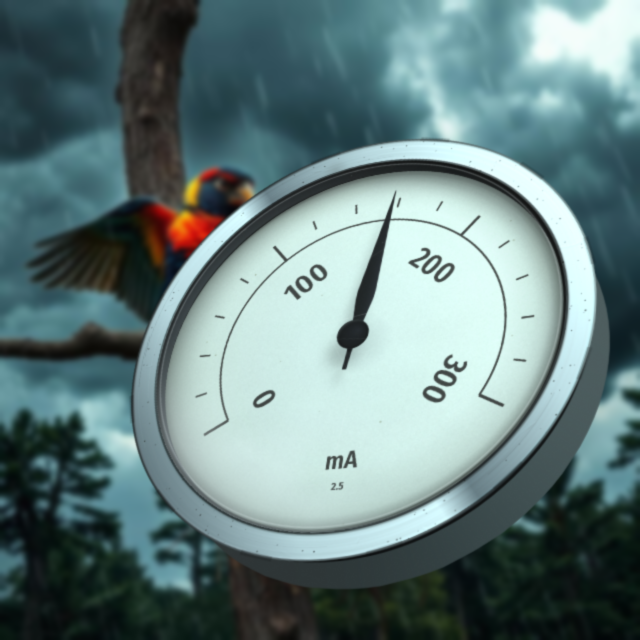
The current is {"value": 160, "unit": "mA"}
